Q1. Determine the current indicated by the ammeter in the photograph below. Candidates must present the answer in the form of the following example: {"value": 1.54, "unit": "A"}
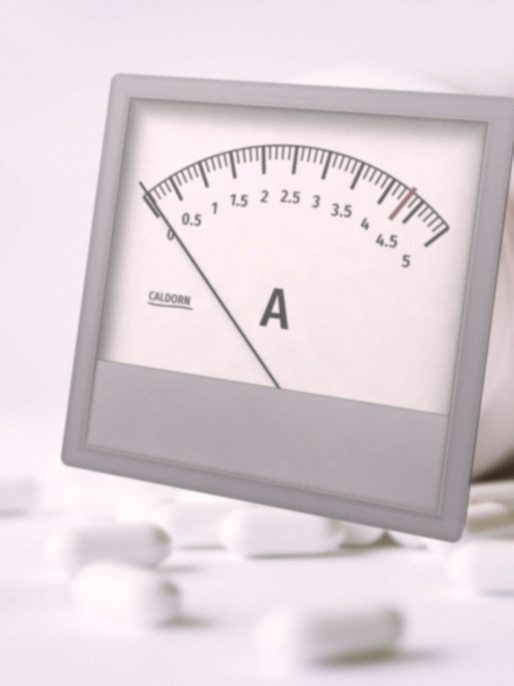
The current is {"value": 0.1, "unit": "A"}
